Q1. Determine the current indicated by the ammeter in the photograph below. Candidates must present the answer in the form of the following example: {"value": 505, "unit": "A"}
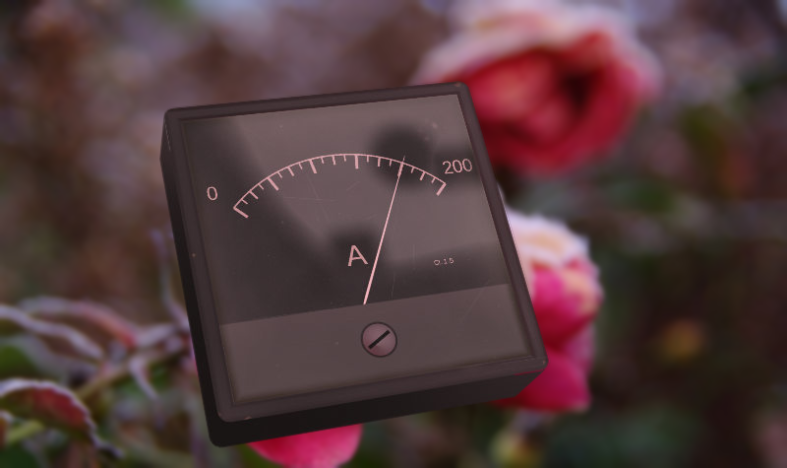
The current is {"value": 160, "unit": "A"}
